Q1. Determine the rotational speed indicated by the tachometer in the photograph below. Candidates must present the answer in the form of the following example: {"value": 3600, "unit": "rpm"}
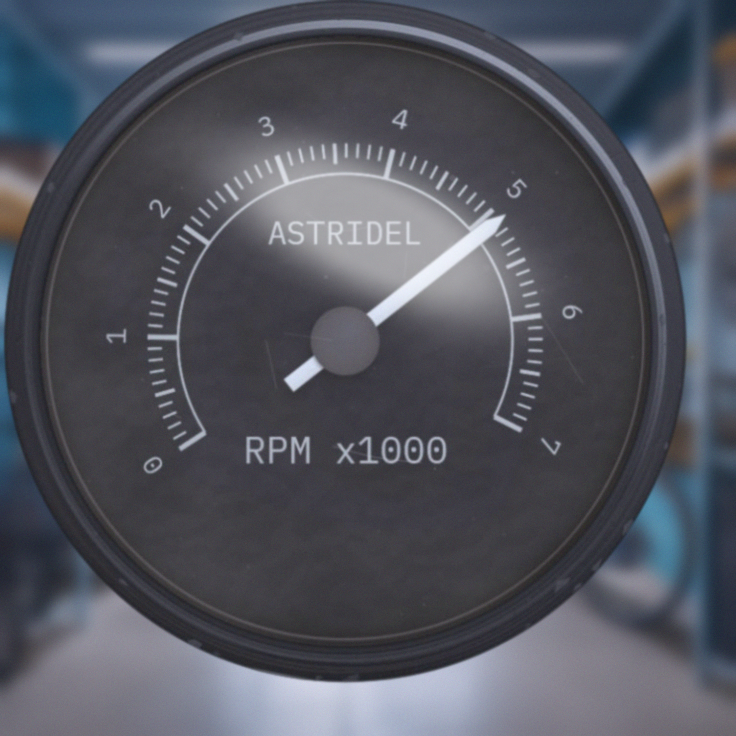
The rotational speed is {"value": 5100, "unit": "rpm"}
